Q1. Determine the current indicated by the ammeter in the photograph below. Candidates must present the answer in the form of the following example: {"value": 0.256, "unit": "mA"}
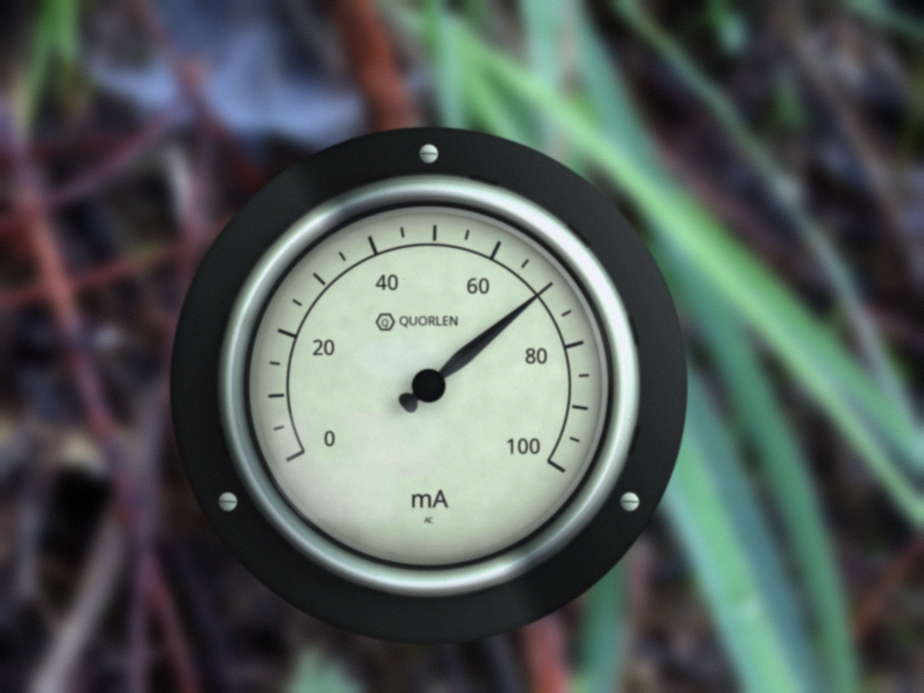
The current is {"value": 70, "unit": "mA"}
